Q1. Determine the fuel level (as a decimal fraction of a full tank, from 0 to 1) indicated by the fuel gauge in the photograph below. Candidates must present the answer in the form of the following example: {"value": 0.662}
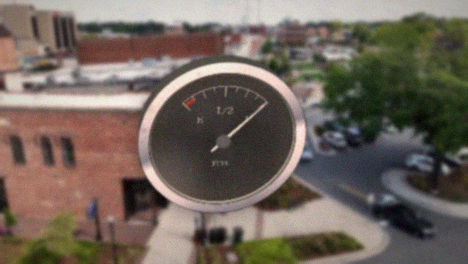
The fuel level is {"value": 1}
